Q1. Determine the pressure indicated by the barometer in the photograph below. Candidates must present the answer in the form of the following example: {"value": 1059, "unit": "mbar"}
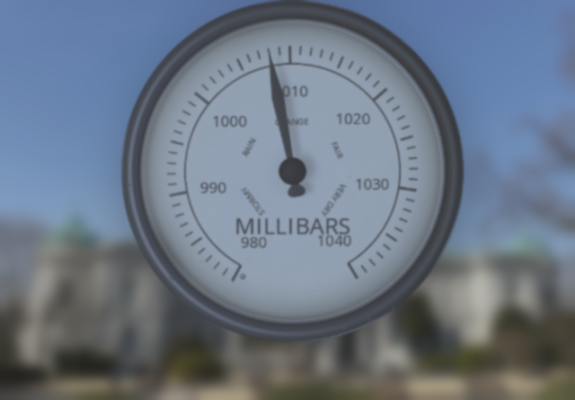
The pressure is {"value": 1008, "unit": "mbar"}
